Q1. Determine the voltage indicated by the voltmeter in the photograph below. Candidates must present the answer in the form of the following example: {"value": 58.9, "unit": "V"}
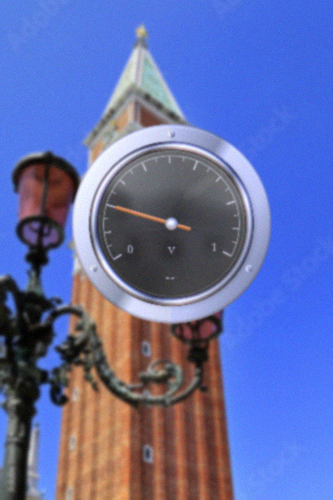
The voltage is {"value": 0.2, "unit": "V"}
